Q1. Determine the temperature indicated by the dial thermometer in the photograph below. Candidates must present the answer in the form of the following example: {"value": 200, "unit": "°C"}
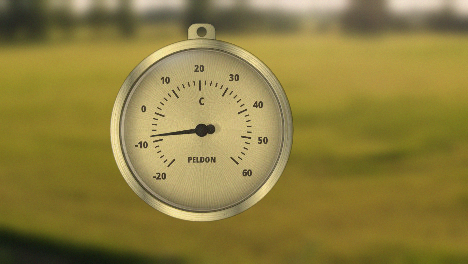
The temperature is {"value": -8, "unit": "°C"}
